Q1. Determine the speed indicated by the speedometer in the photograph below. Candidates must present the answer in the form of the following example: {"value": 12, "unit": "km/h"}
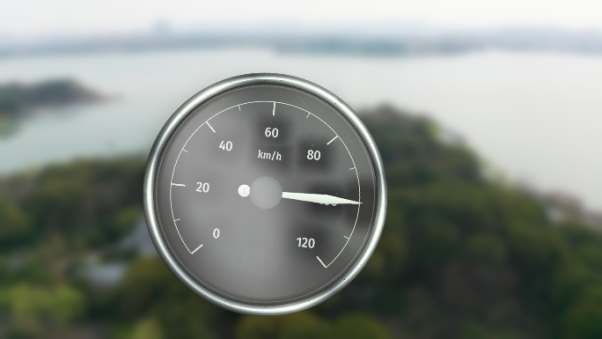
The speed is {"value": 100, "unit": "km/h"}
